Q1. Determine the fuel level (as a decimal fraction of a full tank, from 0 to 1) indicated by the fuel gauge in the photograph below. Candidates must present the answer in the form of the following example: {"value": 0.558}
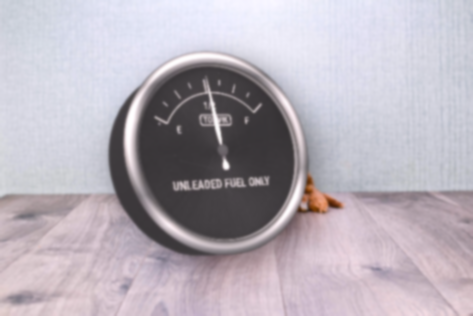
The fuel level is {"value": 0.5}
